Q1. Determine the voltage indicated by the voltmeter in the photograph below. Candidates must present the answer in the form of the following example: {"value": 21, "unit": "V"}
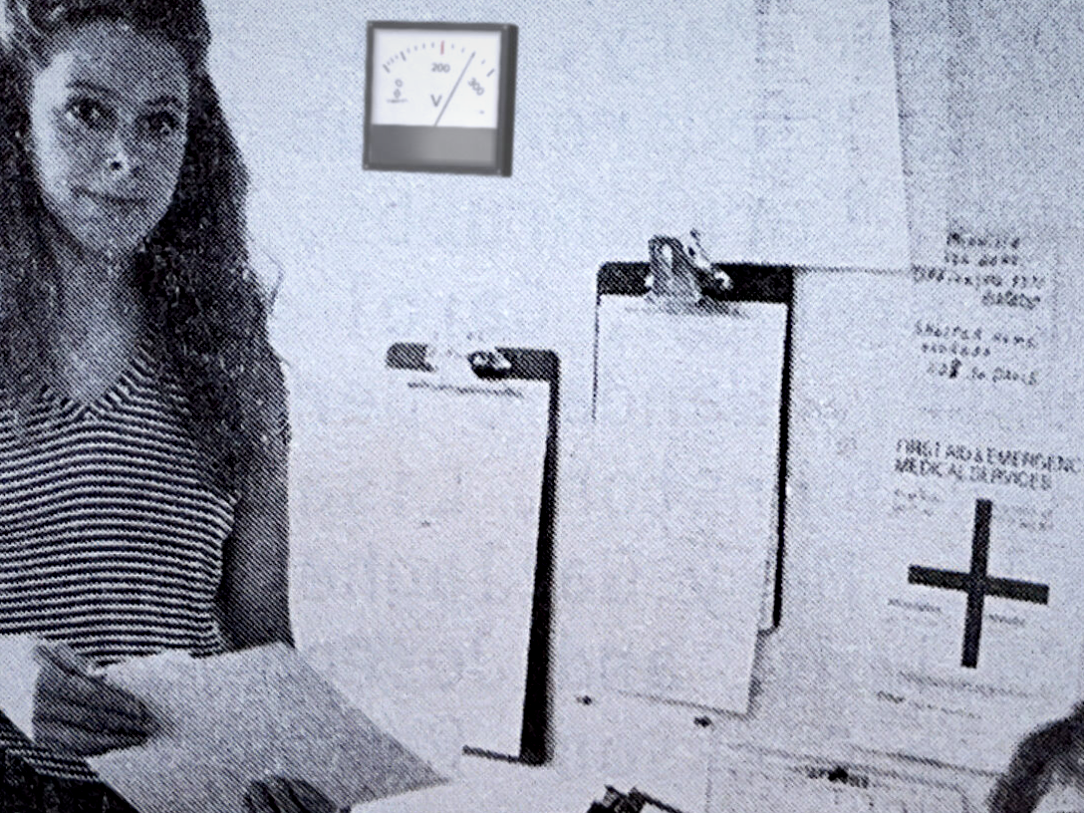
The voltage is {"value": 260, "unit": "V"}
